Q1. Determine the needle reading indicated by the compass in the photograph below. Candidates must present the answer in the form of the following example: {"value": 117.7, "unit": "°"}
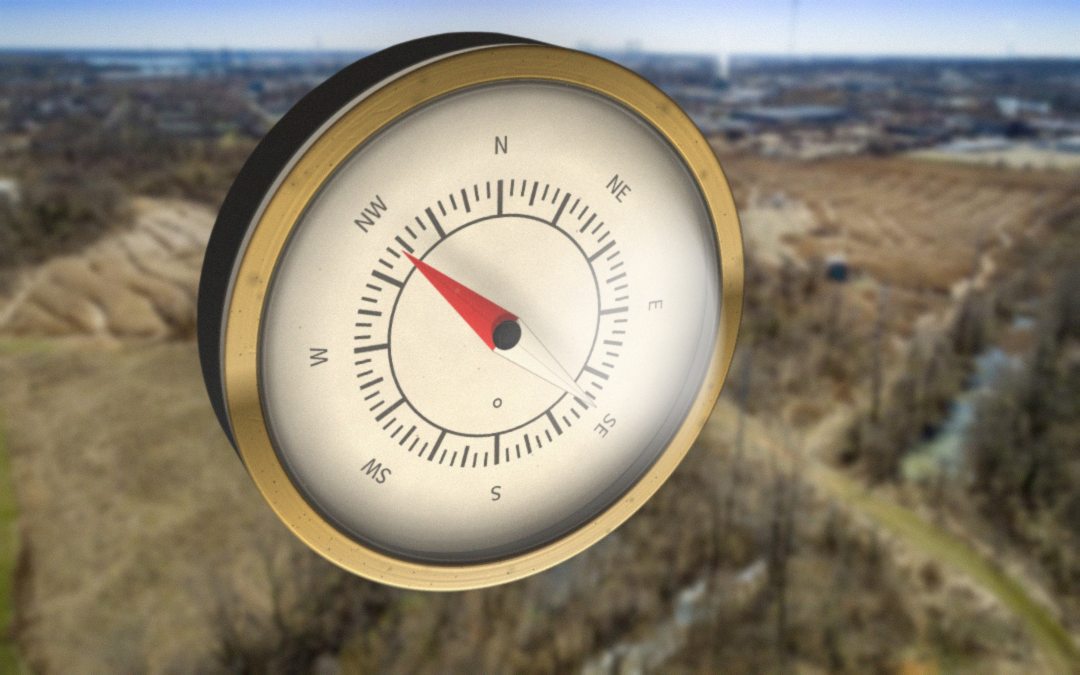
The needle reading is {"value": 312.5, "unit": "°"}
